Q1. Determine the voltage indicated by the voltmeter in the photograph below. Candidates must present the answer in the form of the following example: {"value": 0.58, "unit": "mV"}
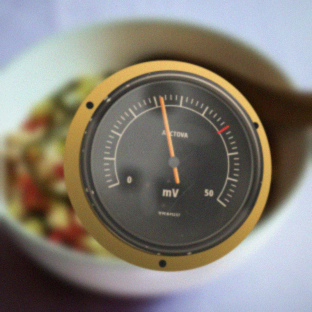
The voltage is {"value": 21, "unit": "mV"}
